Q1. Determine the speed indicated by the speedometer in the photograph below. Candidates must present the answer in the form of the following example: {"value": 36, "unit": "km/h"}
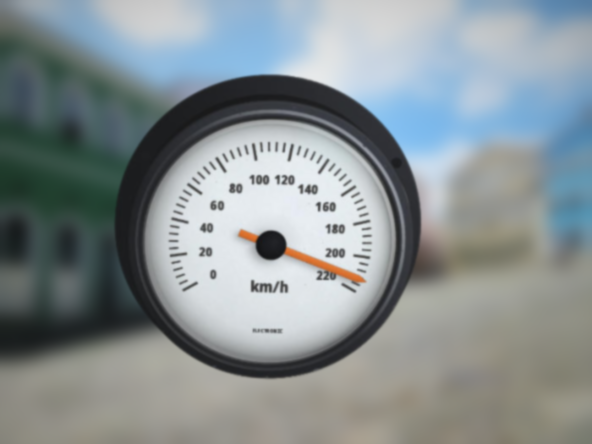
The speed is {"value": 212, "unit": "km/h"}
